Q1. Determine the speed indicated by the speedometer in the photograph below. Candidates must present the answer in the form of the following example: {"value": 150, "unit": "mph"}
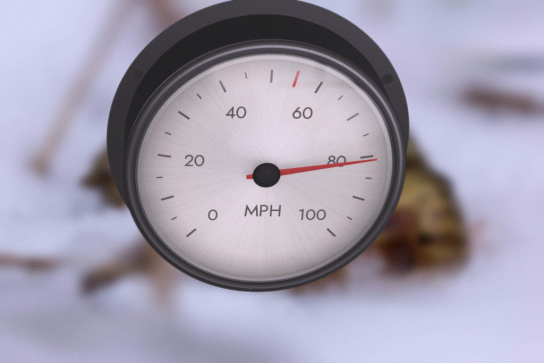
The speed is {"value": 80, "unit": "mph"}
